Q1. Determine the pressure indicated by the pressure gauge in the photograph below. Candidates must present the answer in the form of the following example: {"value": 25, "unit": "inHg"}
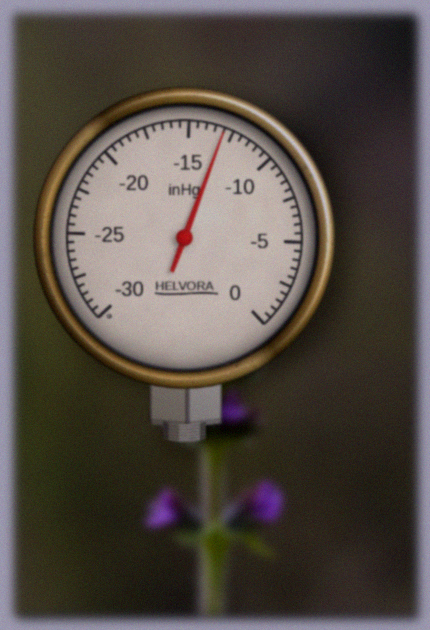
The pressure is {"value": -13, "unit": "inHg"}
